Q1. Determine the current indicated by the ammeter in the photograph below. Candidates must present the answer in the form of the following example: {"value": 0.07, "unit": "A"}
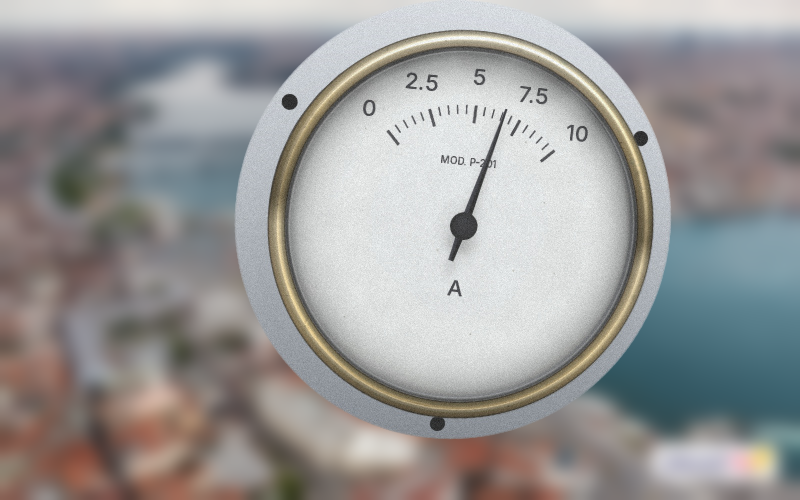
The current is {"value": 6.5, "unit": "A"}
